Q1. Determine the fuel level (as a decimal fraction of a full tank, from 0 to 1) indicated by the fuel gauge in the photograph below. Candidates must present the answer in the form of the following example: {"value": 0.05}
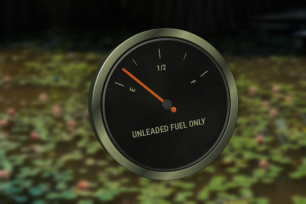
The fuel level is {"value": 0.125}
